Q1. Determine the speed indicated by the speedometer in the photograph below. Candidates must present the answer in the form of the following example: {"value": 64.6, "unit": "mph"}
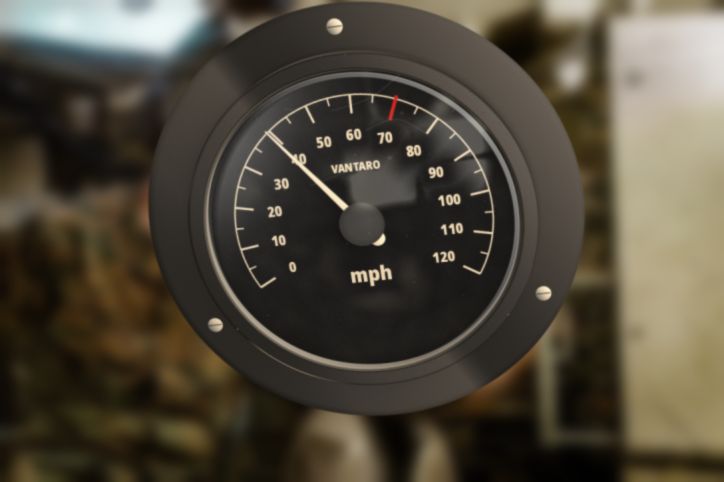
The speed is {"value": 40, "unit": "mph"}
